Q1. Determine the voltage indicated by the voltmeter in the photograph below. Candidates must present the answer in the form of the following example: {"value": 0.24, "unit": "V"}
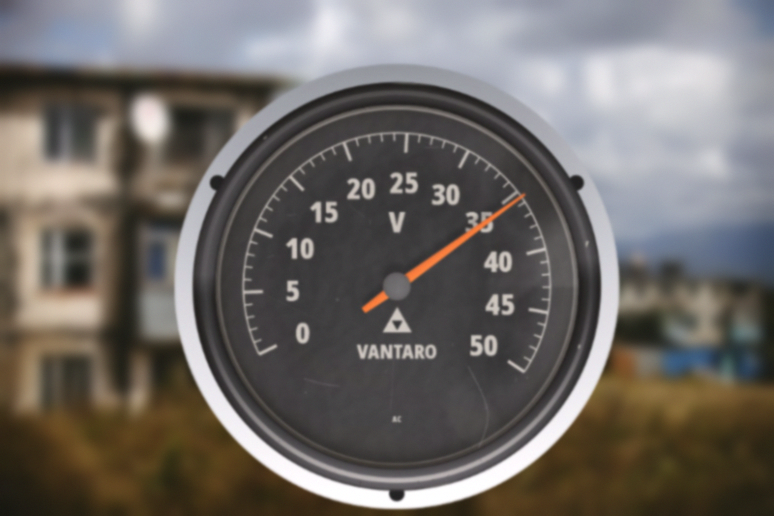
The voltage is {"value": 35.5, "unit": "V"}
